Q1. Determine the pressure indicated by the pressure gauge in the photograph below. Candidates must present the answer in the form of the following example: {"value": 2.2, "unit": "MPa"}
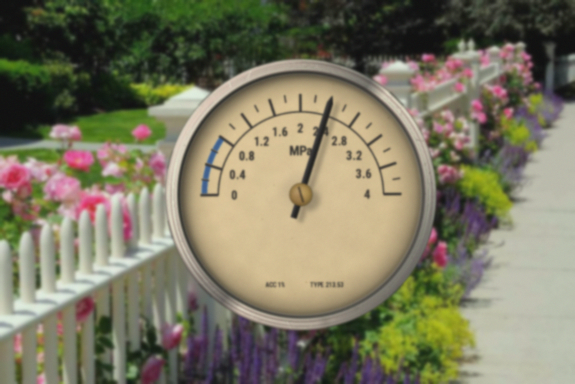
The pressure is {"value": 2.4, "unit": "MPa"}
